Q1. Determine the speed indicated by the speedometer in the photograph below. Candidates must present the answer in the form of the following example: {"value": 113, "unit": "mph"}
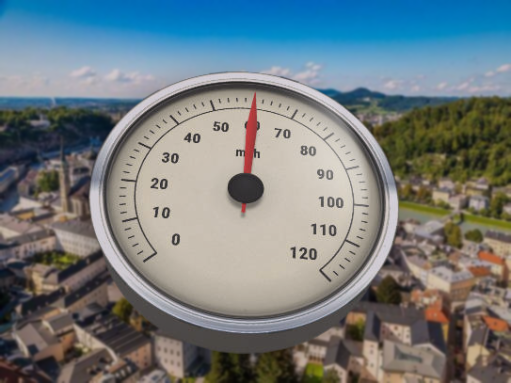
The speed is {"value": 60, "unit": "mph"}
